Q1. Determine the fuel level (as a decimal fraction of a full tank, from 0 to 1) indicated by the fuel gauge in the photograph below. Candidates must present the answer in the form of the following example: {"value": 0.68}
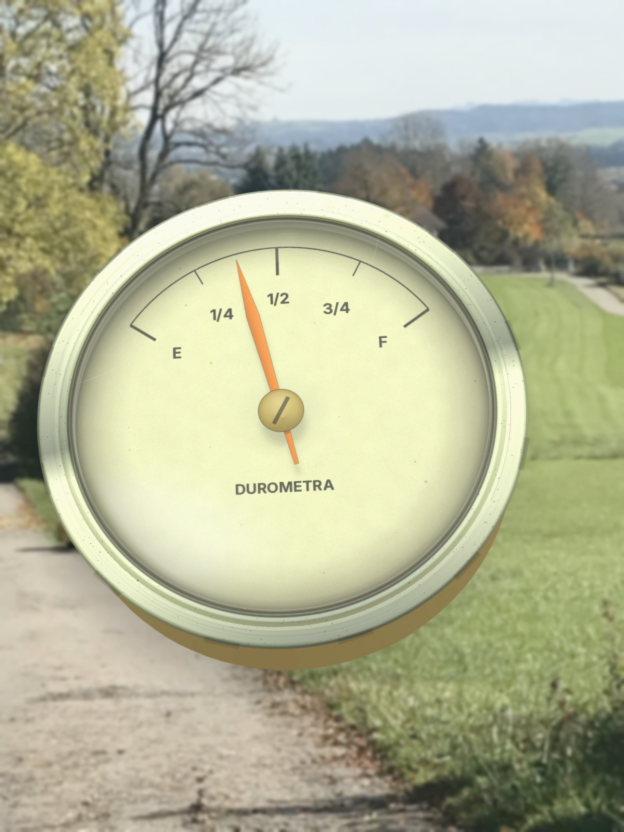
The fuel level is {"value": 0.375}
